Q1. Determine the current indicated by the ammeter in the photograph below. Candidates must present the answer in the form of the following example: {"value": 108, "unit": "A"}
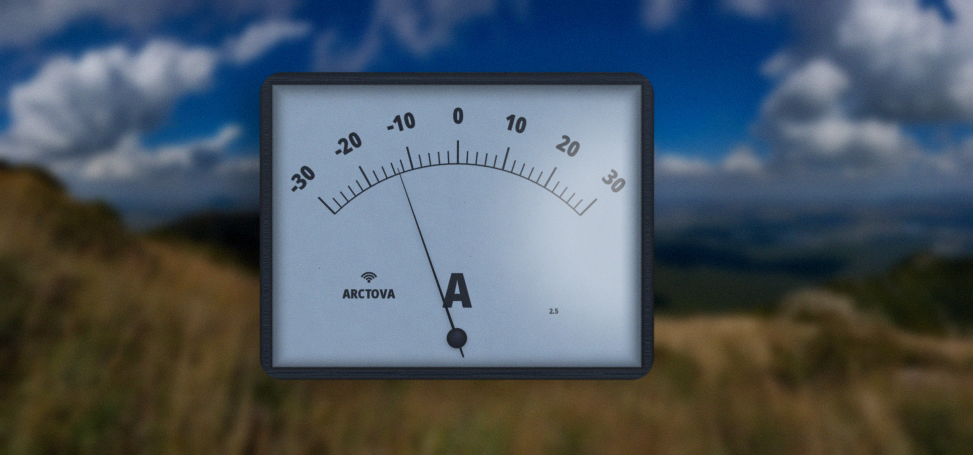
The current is {"value": -13, "unit": "A"}
